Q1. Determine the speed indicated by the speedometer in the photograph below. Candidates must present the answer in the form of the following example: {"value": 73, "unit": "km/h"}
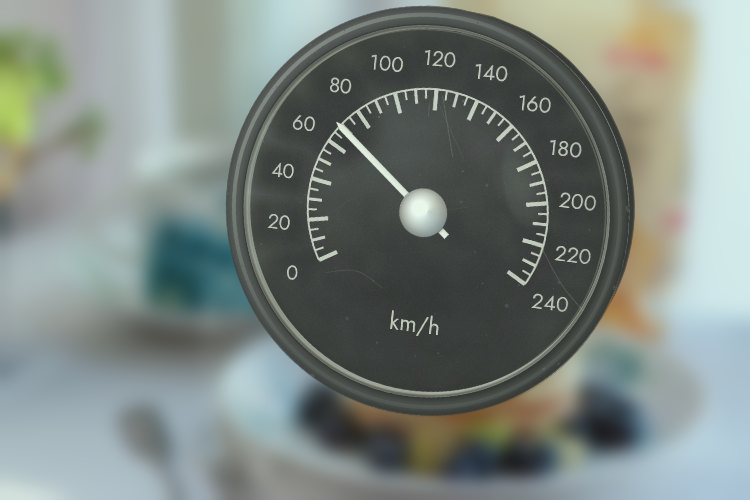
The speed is {"value": 70, "unit": "km/h"}
